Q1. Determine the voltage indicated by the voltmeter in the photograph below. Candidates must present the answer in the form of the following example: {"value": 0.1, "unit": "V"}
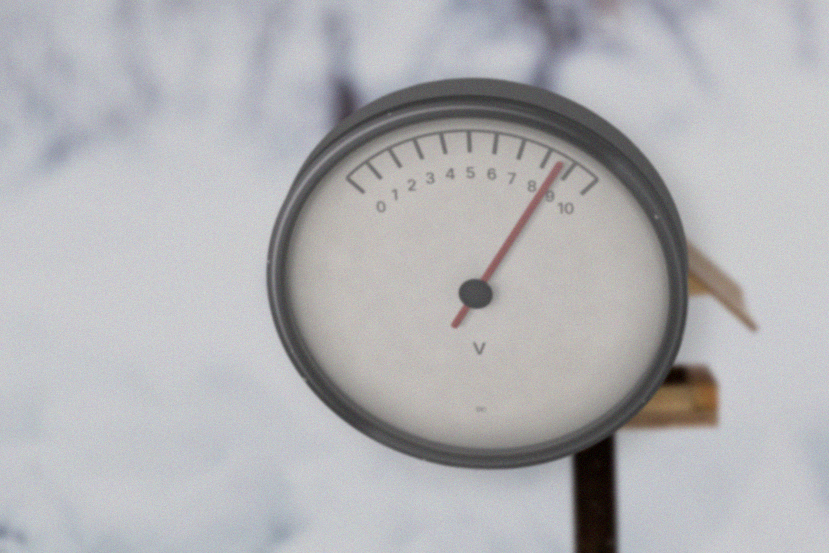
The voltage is {"value": 8.5, "unit": "V"}
